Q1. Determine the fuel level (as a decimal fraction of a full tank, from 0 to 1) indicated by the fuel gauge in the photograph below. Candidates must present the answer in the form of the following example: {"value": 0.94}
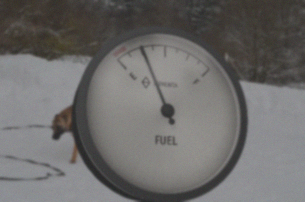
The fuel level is {"value": 0.25}
